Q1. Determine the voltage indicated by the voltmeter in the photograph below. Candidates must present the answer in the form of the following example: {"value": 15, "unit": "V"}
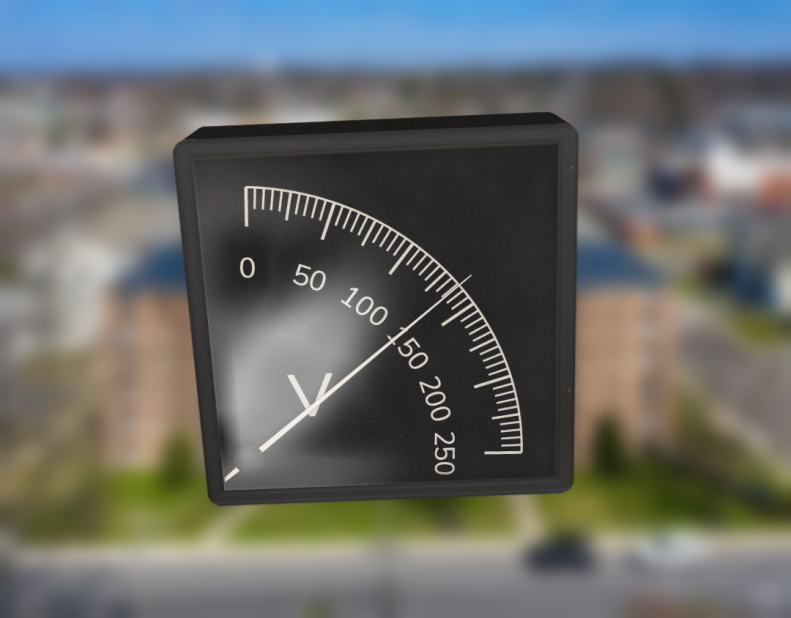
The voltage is {"value": 135, "unit": "V"}
